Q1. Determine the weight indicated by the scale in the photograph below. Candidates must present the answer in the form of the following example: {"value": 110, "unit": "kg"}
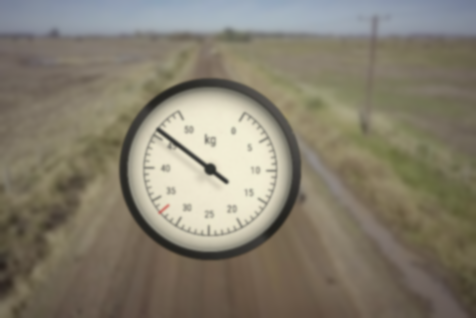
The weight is {"value": 46, "unit": "kg"}
